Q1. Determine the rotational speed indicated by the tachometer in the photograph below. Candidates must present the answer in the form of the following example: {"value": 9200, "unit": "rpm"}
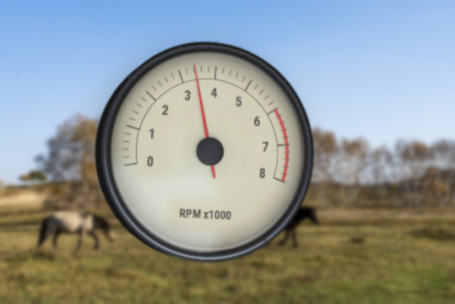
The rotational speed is {"value": 3400, "unit": "rpm"}
